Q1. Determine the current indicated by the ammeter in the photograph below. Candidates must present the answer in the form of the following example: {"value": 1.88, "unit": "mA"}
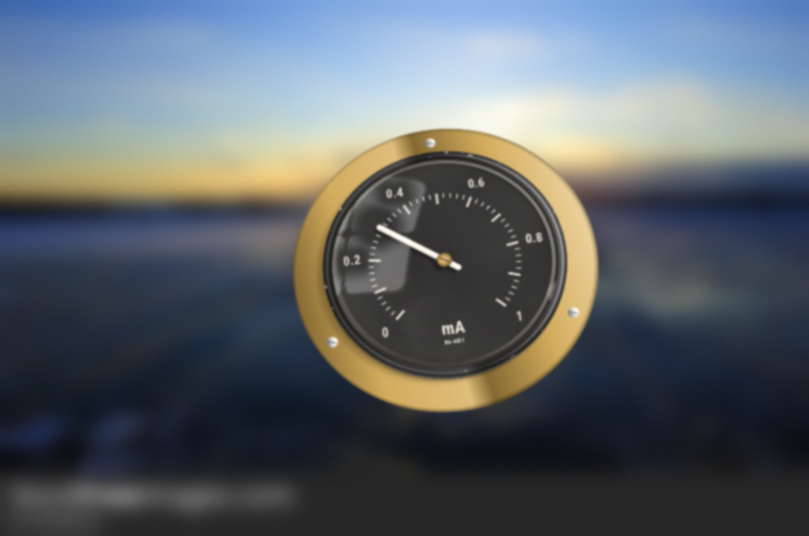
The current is {"value": 0.3, "unit": "mA"}
